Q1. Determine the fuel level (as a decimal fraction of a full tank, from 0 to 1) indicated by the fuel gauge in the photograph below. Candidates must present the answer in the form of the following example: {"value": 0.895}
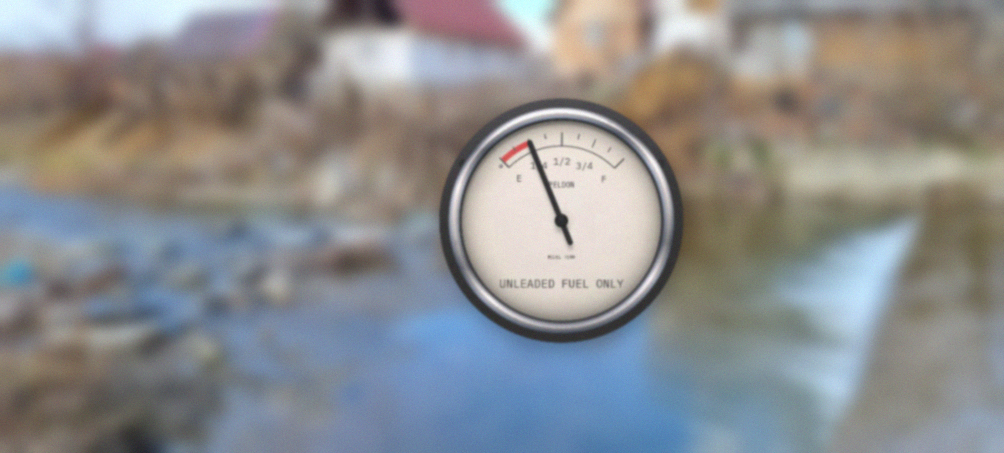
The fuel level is {"value": 0.25}
